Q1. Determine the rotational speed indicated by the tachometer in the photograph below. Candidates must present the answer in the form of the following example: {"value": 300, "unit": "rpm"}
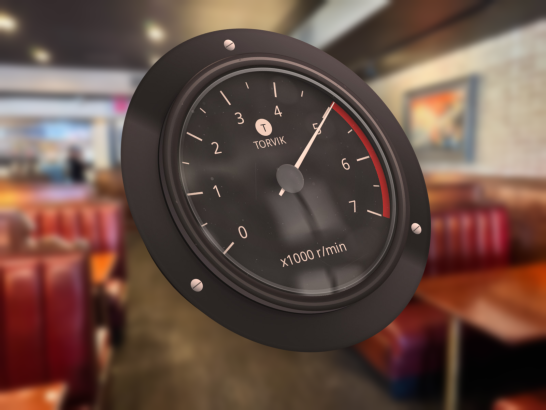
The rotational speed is {"value": 5000, "unit": "rpm"}
